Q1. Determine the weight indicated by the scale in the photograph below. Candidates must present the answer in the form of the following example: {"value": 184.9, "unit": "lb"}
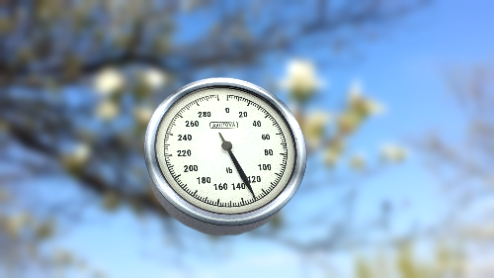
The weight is {"value": 130, "unit": "lb"}
